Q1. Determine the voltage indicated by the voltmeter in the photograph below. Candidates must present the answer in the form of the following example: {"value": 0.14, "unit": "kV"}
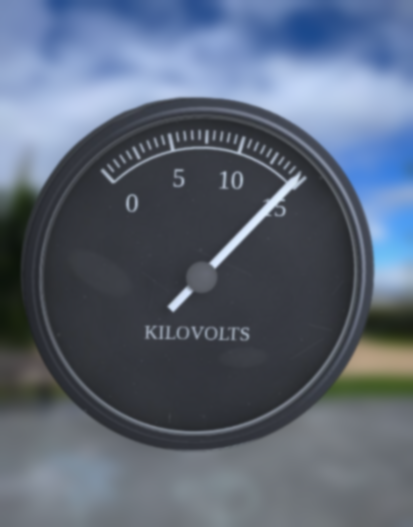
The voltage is {"value": 14.5, "unit": "kV"}
